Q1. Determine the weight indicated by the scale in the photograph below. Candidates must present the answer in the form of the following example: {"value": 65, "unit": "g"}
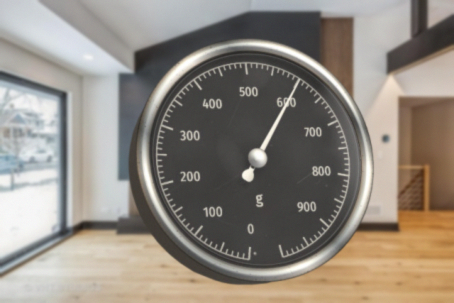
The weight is {"value": 600, "unit": "g"}
